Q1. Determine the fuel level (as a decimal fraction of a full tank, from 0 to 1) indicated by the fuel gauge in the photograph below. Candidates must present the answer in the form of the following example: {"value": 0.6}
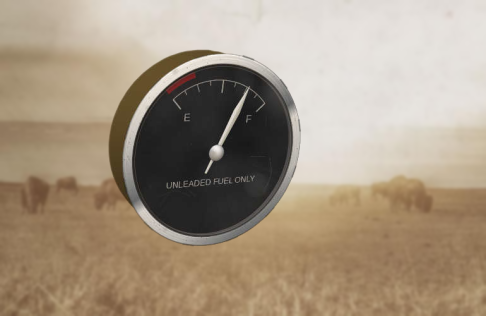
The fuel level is {"value": 0.75}
